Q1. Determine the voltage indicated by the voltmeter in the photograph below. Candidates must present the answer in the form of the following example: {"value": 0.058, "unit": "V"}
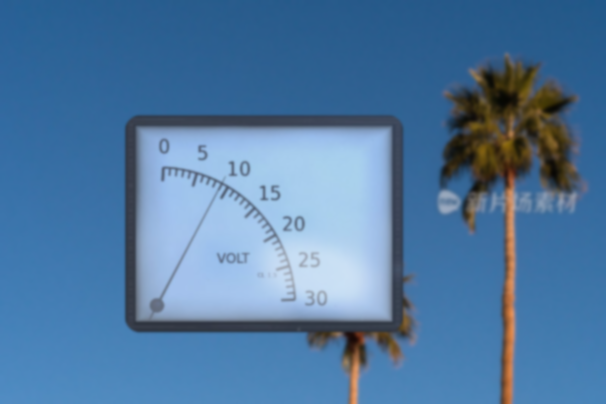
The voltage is {"value": 9, "unit": "V"}
